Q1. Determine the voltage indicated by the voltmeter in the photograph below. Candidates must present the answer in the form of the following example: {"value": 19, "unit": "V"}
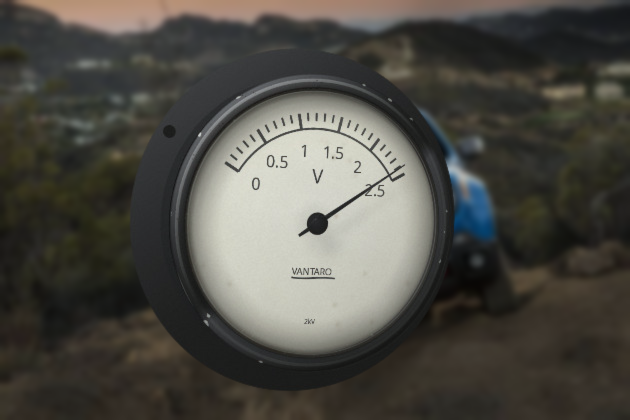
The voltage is {"value": 2.4, "unit": "V"}
